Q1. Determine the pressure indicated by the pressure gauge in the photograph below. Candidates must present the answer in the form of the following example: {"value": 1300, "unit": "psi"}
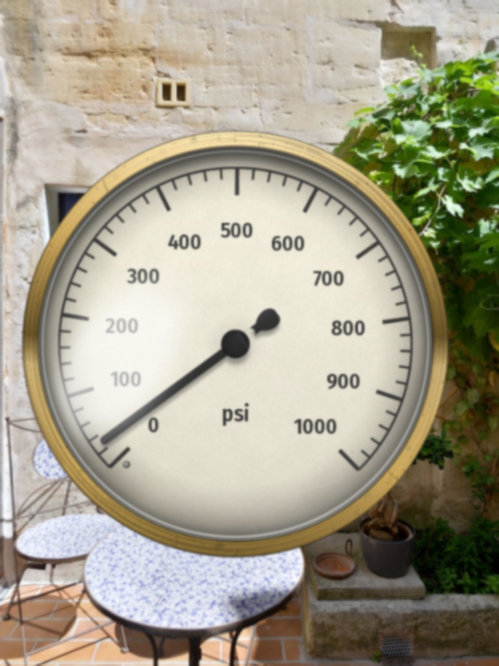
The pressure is {"value": 30, "unit": "psi"}
